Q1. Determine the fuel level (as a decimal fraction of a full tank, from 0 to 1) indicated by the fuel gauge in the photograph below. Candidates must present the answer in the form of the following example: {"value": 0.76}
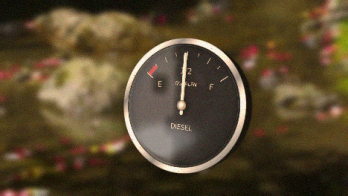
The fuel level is {"value": 0.5}
